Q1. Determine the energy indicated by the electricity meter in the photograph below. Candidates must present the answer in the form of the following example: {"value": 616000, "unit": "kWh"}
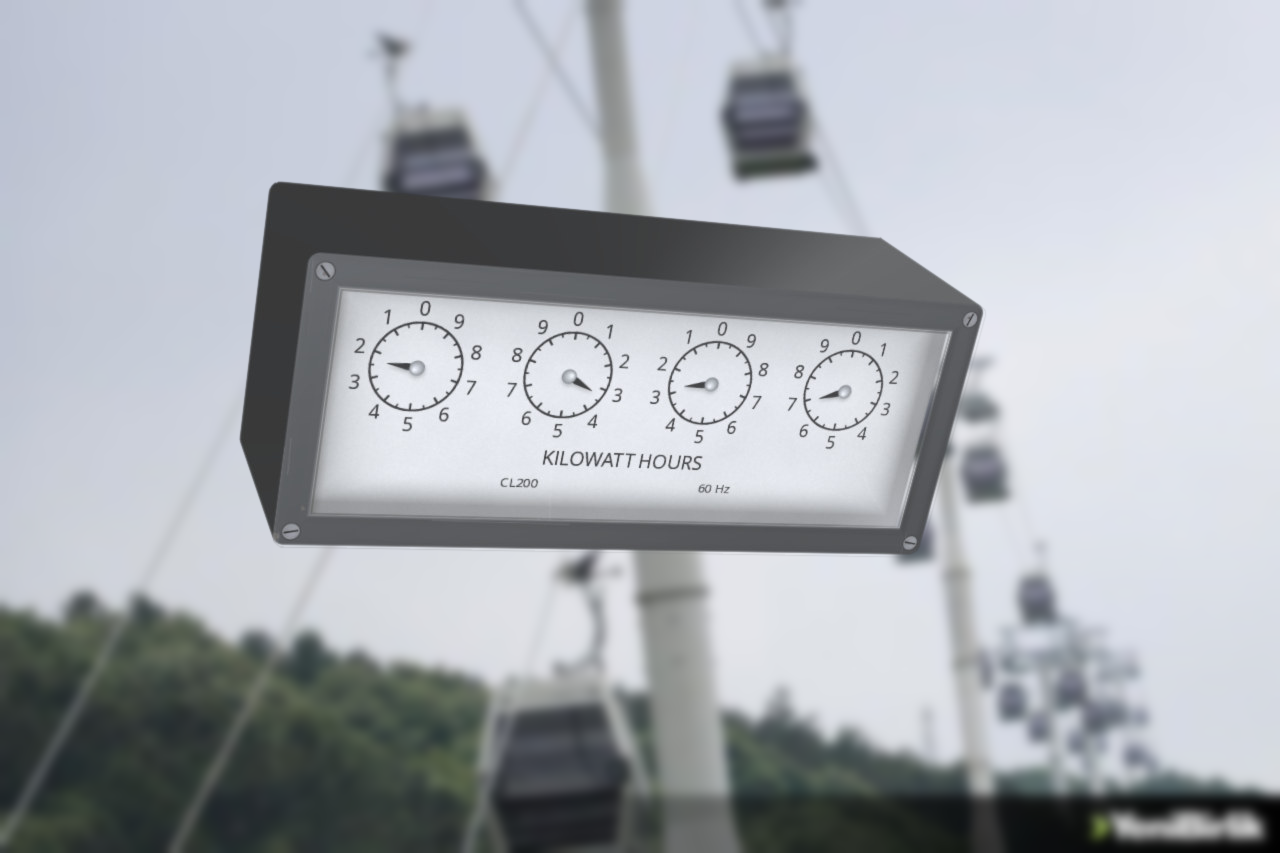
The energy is {"value": 2327, "unit": "kWh"}
